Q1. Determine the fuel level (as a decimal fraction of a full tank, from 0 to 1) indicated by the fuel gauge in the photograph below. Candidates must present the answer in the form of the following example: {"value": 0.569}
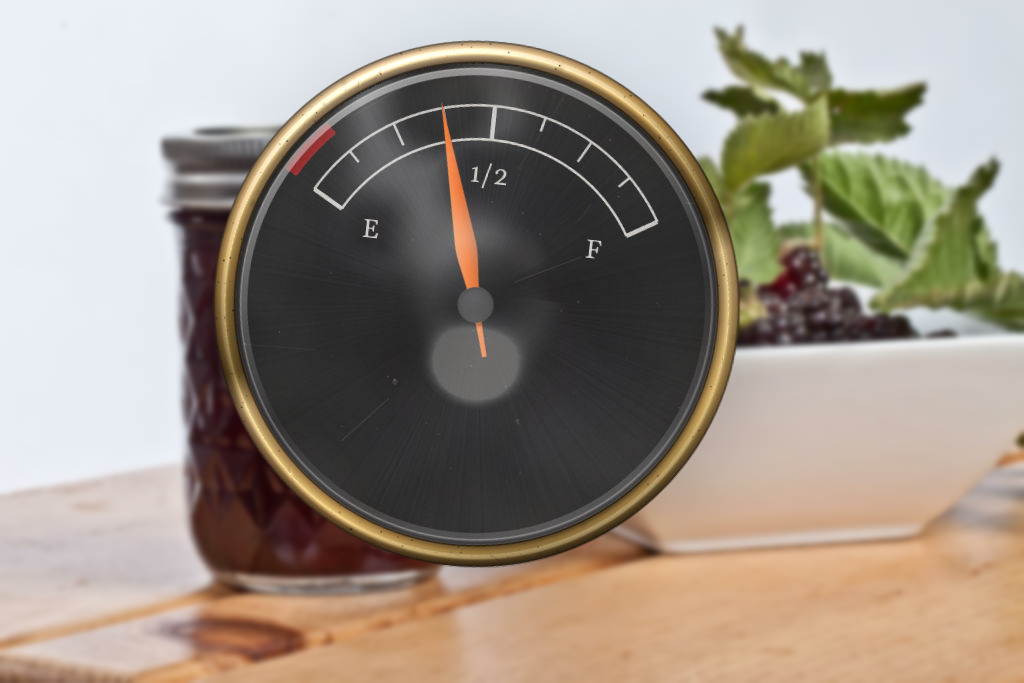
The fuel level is {"value": 0.375}
